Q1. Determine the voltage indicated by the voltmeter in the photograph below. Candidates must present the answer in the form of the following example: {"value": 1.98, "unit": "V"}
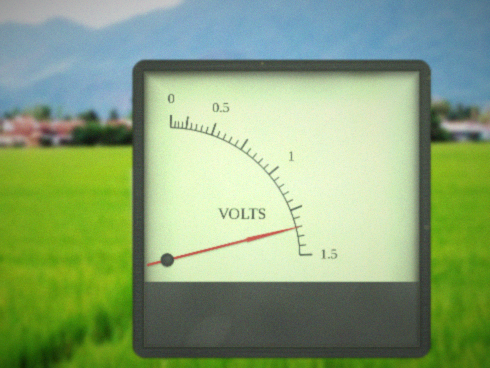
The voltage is {"value": 1.35, "unit": "V"}
